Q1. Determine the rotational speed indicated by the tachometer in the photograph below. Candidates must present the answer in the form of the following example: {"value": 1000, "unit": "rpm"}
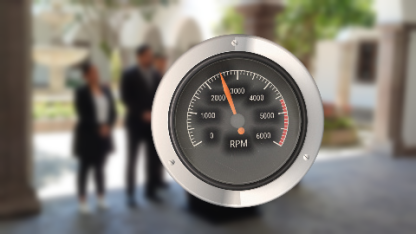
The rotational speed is {"value": 2500, "unit": "rpm"}
